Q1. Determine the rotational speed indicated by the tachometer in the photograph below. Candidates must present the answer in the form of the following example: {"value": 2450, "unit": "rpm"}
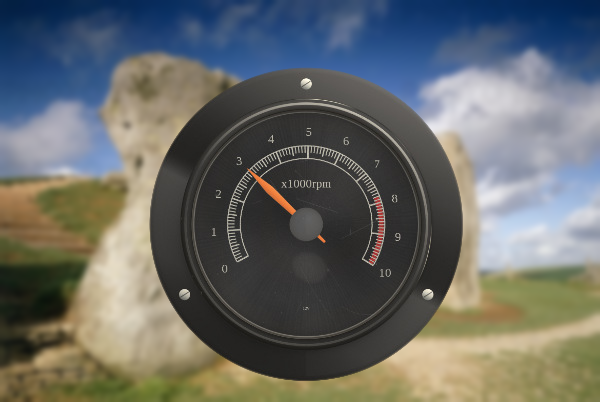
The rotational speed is {"value": 3000, "unit": "rpm"}
